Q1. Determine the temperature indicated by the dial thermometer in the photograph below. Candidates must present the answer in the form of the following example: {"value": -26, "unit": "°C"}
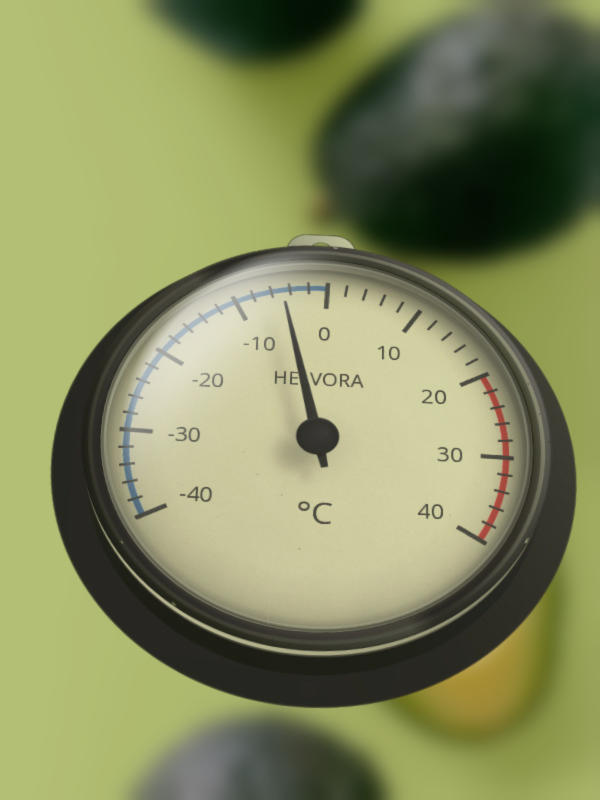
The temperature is {"value": -5, "unit": "°C"}
